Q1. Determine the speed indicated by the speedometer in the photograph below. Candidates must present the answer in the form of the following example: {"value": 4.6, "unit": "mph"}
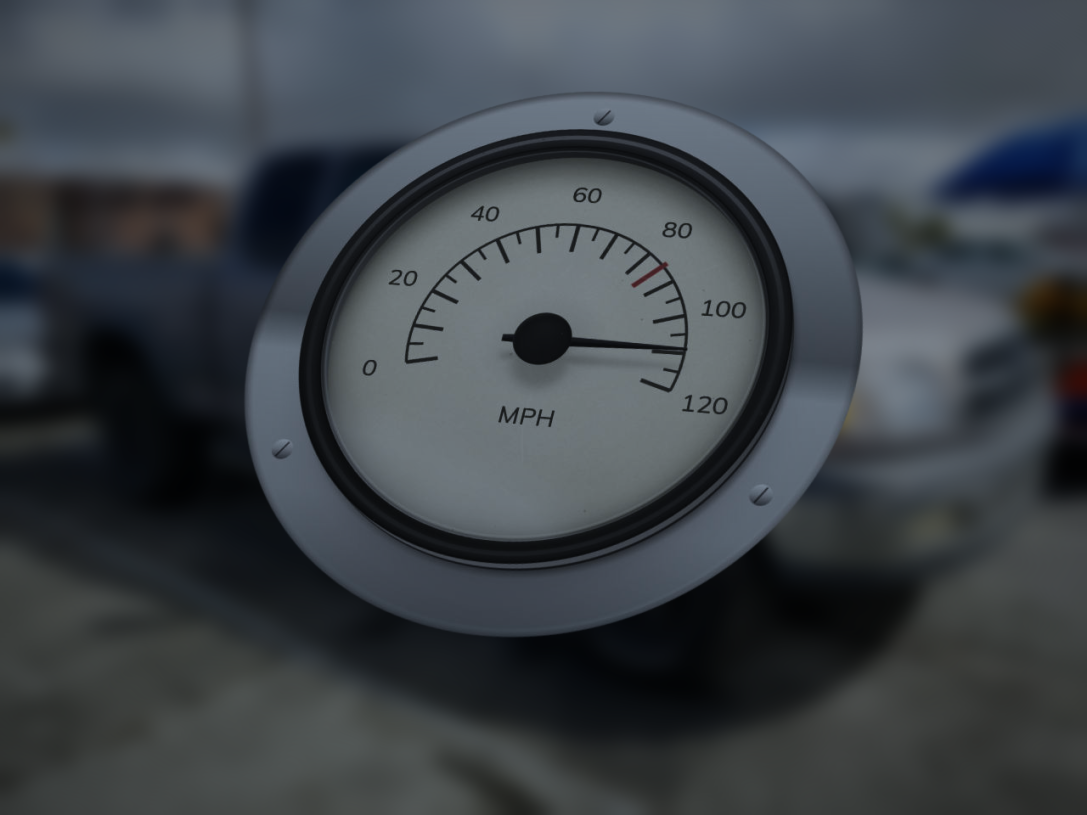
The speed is {"value": 110, "unit": "mph"}
